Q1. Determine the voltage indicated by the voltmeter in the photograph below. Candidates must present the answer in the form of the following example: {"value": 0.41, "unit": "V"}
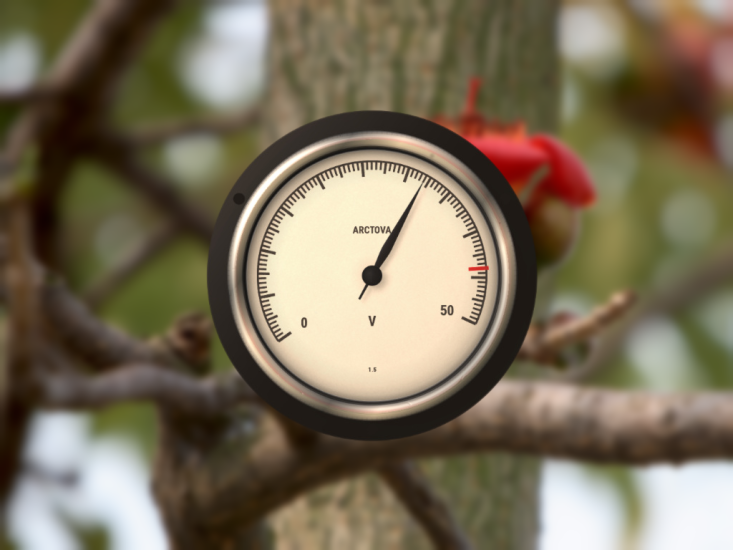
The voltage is {"value": 32, "unit": "V"}
